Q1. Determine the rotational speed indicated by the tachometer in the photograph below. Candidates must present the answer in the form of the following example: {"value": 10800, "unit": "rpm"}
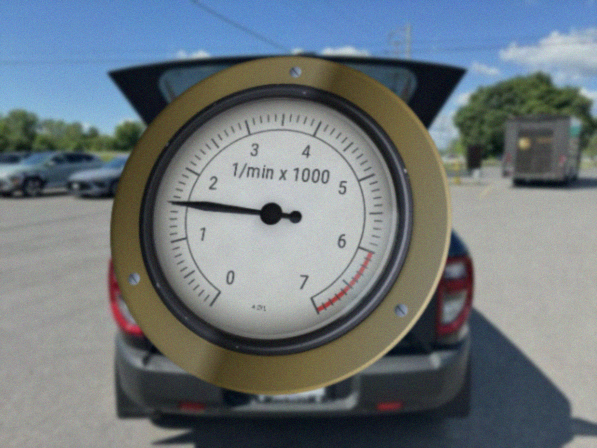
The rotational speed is {"value": 1500, "unit": "rpm"}
